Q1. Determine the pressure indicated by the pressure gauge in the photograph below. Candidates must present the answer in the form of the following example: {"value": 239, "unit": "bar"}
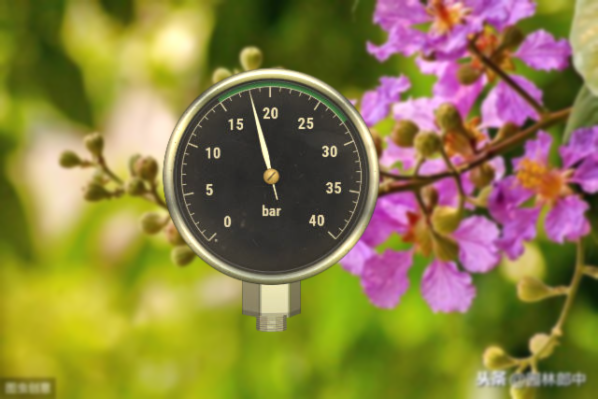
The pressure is {"value": 18, "unit": "bar"}
